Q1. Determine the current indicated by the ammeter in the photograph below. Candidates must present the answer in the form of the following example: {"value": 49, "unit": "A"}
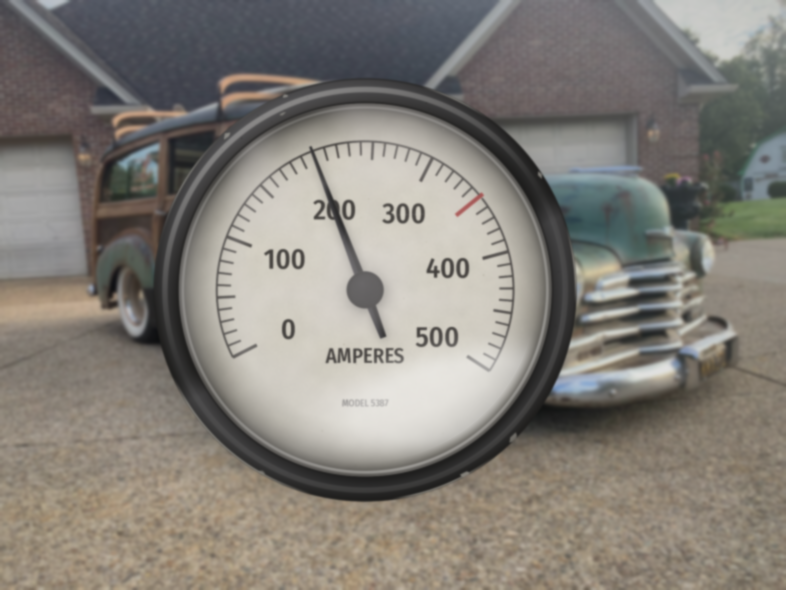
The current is {"value": 200, "unit": "A"}
